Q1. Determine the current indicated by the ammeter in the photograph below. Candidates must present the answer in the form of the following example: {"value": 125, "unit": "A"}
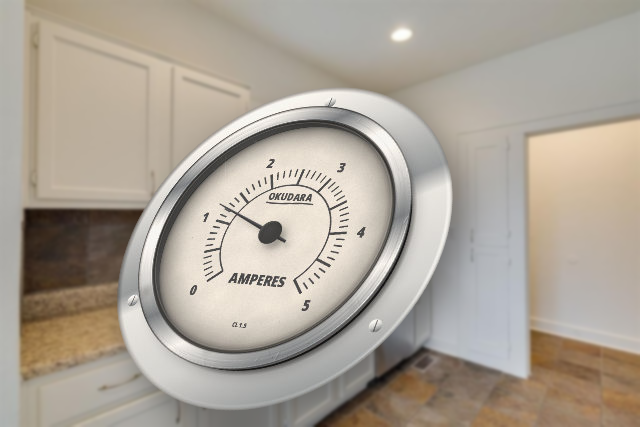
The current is {"value": 1.2, "unit": "A"}
